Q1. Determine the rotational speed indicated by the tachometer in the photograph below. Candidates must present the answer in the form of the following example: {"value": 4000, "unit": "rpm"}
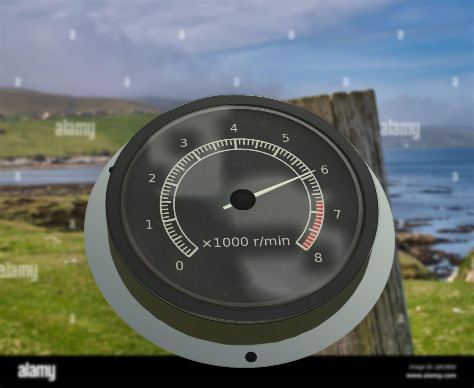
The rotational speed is {"value": 6000, "unit": "rpm"}
